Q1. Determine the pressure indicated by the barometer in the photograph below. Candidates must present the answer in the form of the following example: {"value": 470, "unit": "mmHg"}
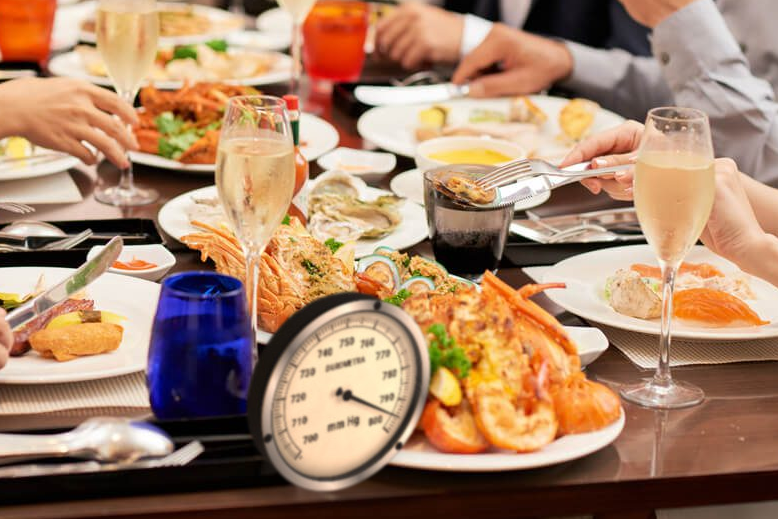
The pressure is {"value": 795, "unit": "mmHg"}
